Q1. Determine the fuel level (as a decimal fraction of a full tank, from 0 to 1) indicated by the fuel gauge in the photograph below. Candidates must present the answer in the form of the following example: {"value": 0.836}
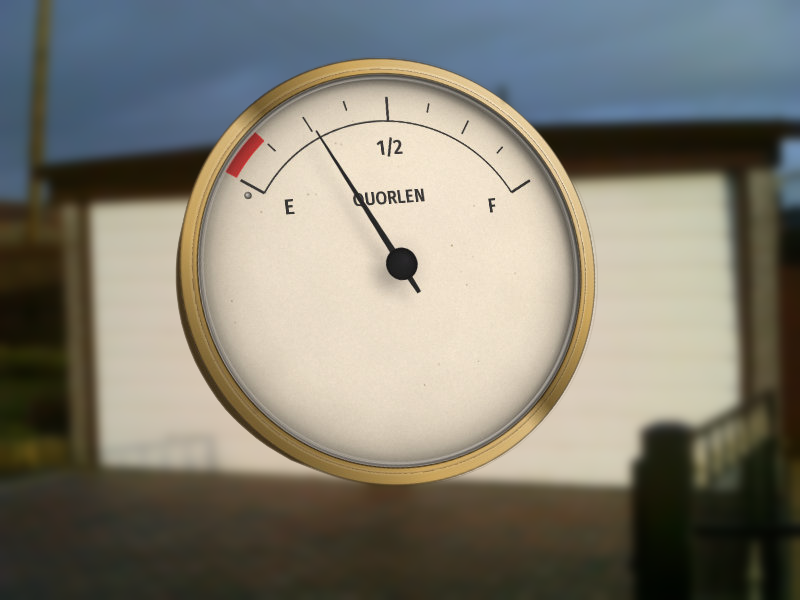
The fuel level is {"value": 0.25}
